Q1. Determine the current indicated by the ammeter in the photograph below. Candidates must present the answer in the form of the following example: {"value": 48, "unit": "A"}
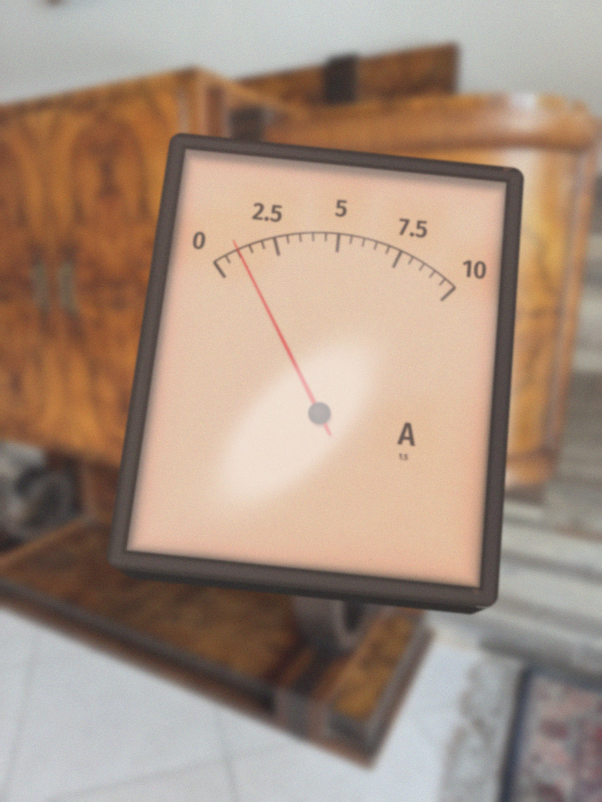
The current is {"value": 1, "unit": "A"}
